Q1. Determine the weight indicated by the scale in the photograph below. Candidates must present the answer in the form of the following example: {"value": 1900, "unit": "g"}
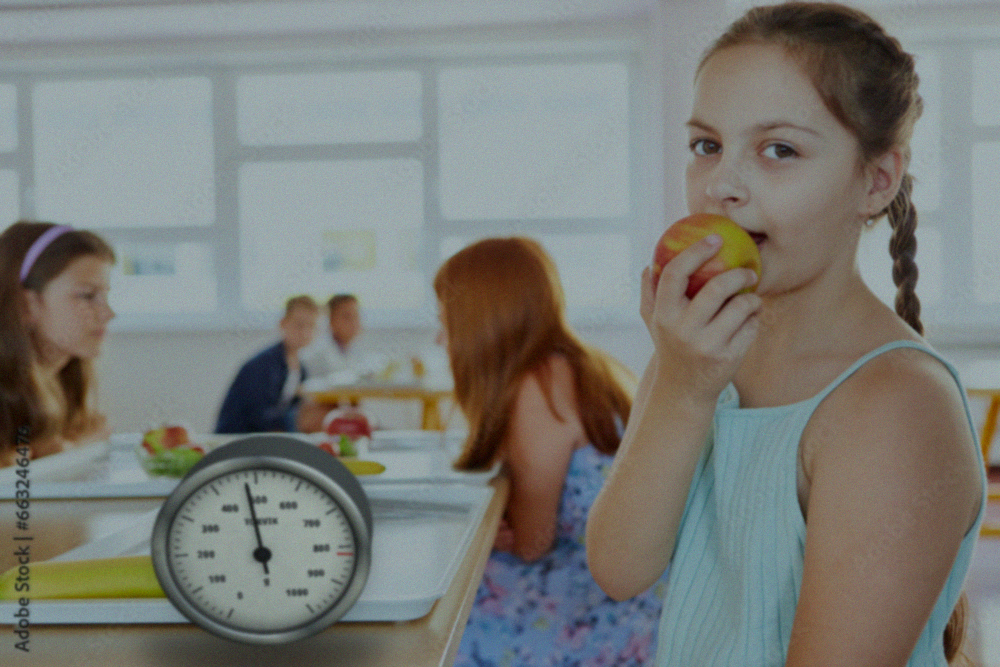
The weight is {"value": 480, "unit": "g"}
